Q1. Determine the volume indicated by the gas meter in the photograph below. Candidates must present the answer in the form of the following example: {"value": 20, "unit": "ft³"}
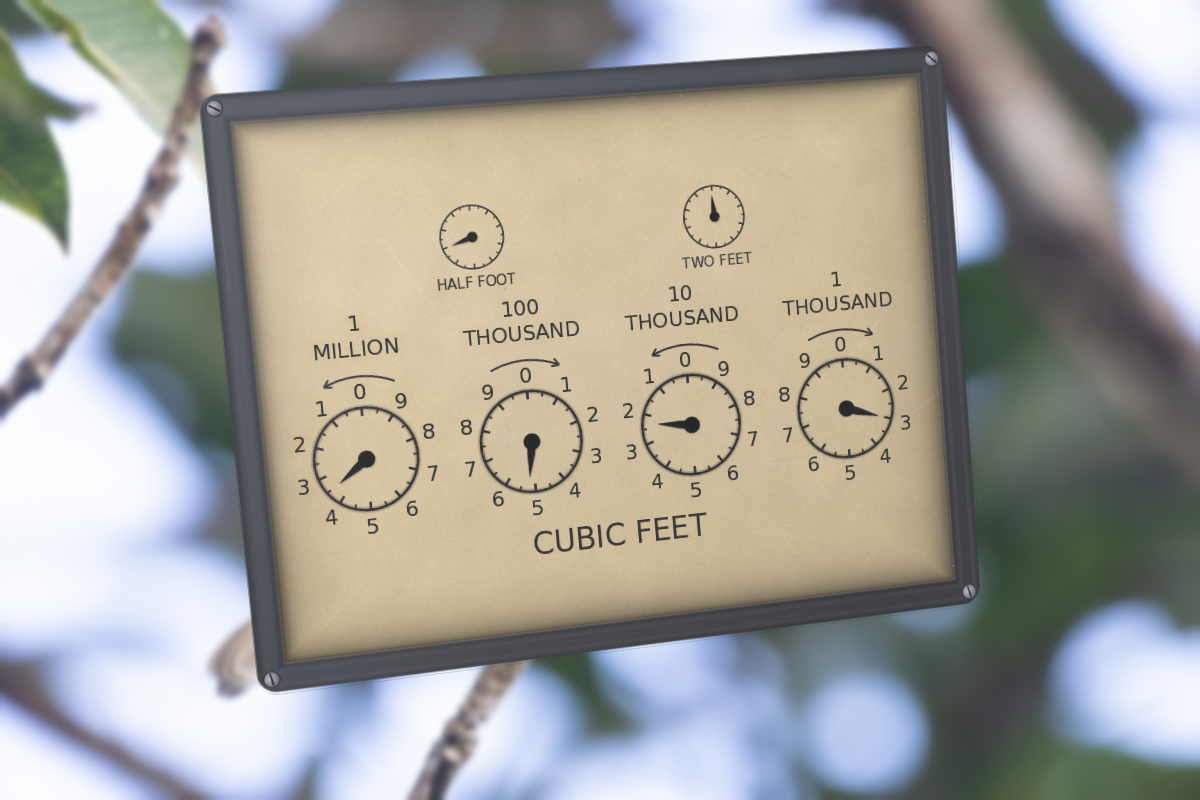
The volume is {"value": 352300, "unit": "ft³"}
